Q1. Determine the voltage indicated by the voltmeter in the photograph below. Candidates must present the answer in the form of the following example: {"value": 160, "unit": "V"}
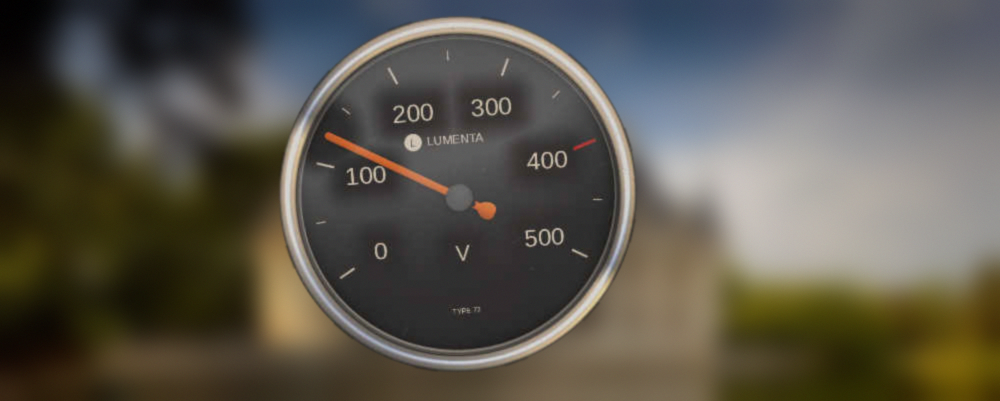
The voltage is {"value": 125, "unit": "V"}
